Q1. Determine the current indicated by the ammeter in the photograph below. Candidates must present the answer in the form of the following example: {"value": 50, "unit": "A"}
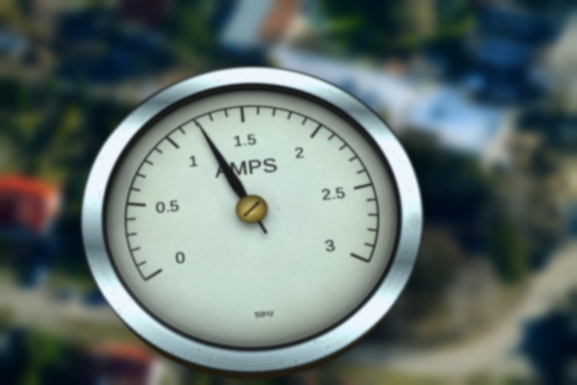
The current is {"value": 1.2, "unit": "A"}
